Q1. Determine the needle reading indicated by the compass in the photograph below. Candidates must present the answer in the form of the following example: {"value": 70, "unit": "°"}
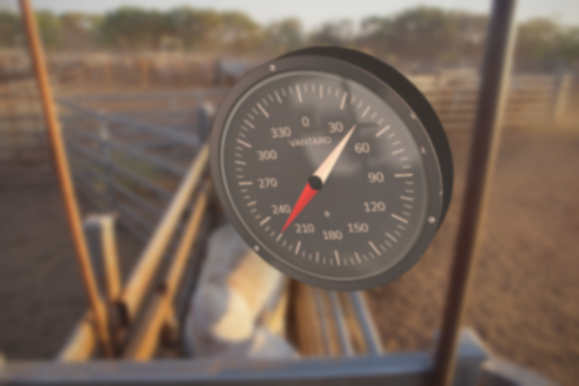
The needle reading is {"value": 225, "unit": "°"}
